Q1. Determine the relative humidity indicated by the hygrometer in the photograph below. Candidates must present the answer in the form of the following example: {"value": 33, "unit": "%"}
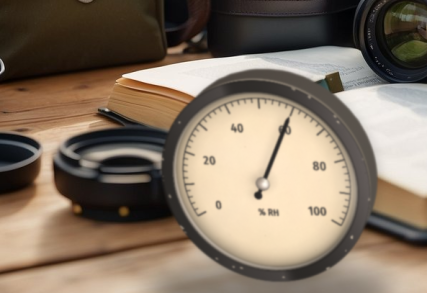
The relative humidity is {"value": 60, "unit": "%"}
